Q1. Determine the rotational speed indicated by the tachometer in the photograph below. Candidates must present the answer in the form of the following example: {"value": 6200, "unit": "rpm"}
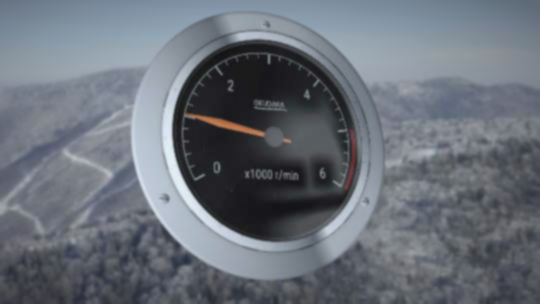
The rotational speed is {"value": 1000, "unit": "rpm"}
